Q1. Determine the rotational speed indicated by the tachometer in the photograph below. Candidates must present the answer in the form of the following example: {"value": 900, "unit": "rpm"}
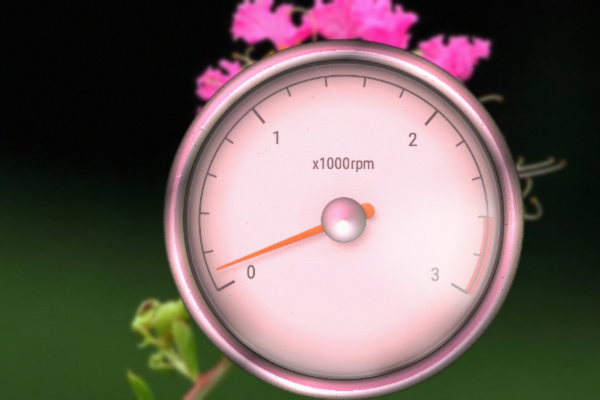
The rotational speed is {"value": 100, "unit": "rpm"}
